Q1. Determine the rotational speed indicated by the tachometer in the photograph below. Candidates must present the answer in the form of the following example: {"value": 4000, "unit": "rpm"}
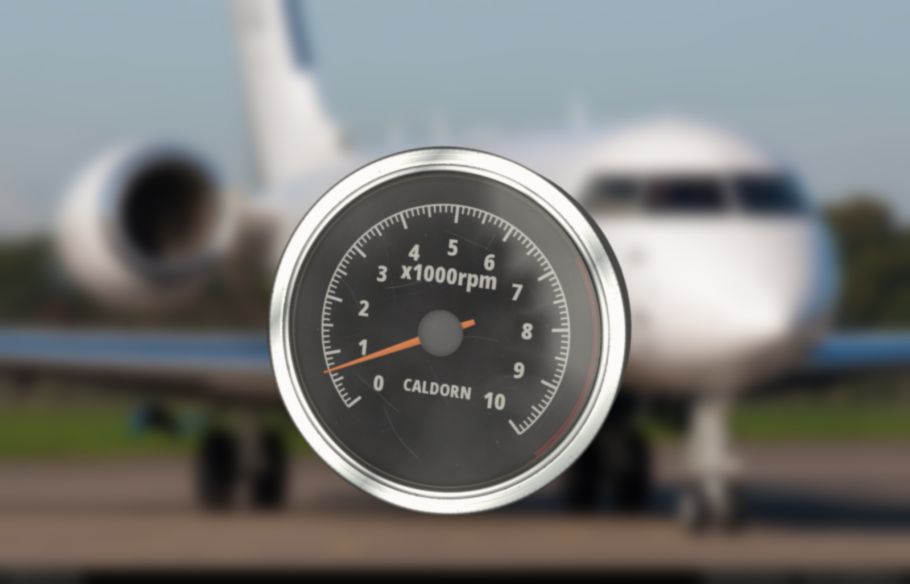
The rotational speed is {"value": 700, "unit": "rpm"}
